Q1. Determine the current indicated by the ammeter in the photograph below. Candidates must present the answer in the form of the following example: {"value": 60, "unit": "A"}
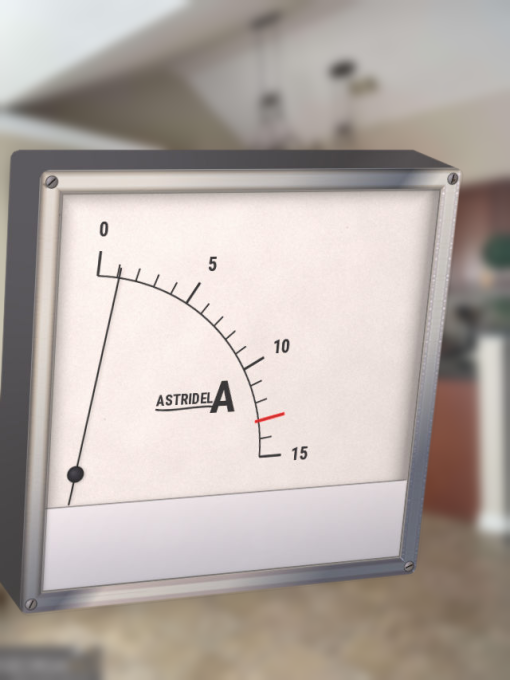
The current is {"value": 1, "unit": "A"}
